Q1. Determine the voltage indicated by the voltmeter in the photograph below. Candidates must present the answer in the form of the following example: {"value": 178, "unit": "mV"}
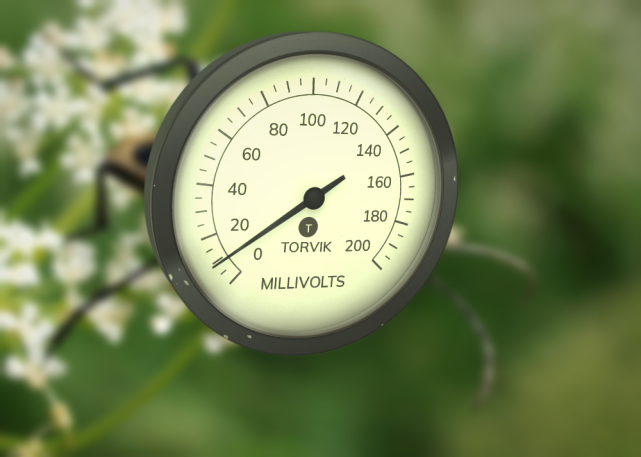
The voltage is {"value": 10, "unit": "mV"}
